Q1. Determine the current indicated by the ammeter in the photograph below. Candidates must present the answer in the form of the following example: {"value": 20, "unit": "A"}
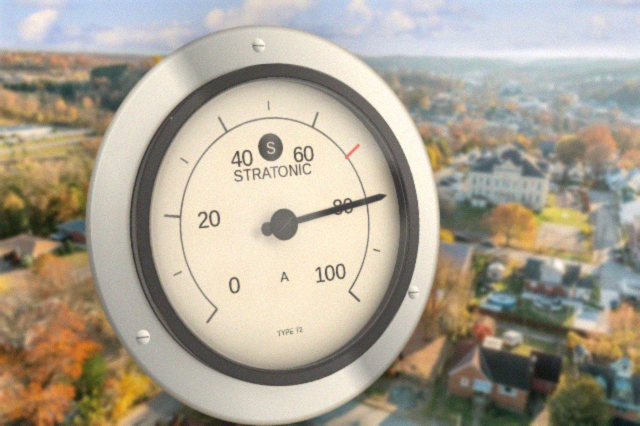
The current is {"value": 80, "unit": "A"}
